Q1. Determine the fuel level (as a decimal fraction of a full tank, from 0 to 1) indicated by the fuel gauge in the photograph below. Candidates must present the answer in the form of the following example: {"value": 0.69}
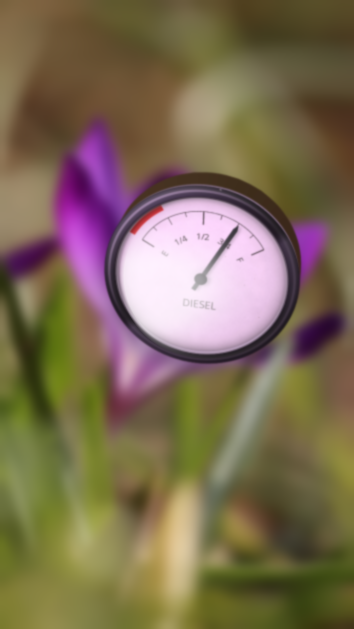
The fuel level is {"value": 0.75}
